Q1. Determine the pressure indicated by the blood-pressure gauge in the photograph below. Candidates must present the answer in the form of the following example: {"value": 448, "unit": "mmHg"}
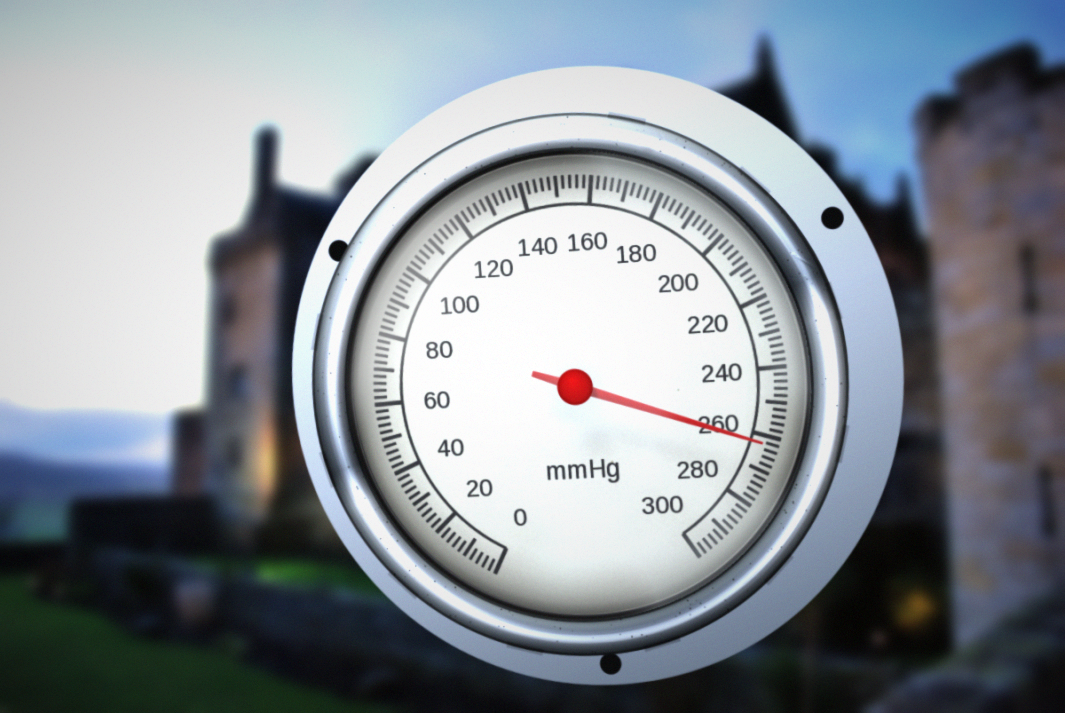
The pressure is {"value": 262, "unit": "mmHg"}
